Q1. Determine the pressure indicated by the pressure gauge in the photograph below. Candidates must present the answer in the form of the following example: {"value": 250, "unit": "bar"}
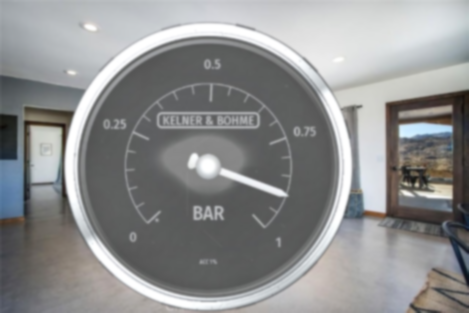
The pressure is {"value": 0.9, "unit": "bar"}
